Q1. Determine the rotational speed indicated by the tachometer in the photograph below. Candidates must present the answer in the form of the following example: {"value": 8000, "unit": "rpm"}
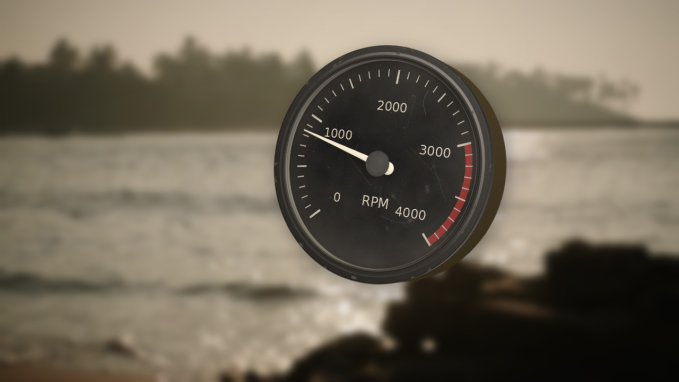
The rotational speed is {"value": 850, "unit": "rpm"}
